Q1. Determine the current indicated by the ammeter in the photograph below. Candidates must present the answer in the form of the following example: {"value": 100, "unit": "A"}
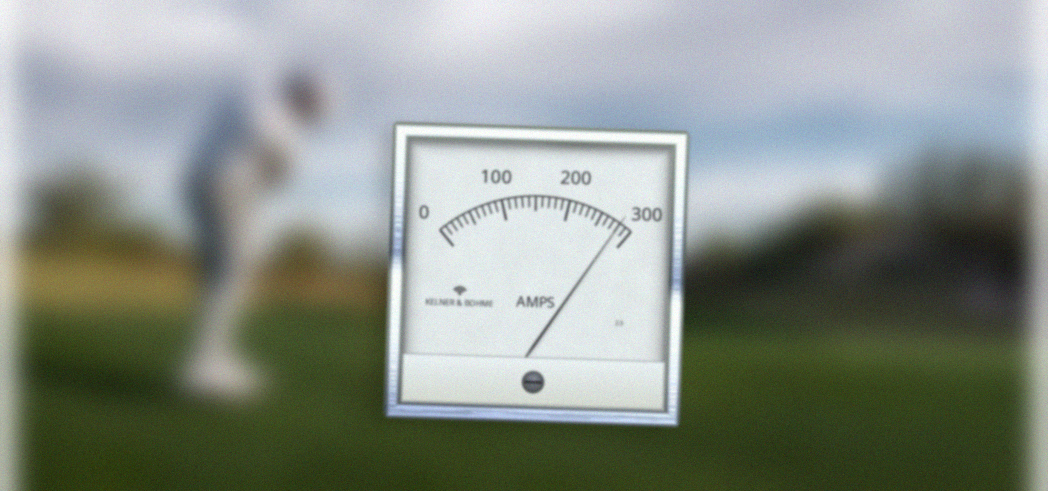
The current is {"value": 280, "unit": "A"}
